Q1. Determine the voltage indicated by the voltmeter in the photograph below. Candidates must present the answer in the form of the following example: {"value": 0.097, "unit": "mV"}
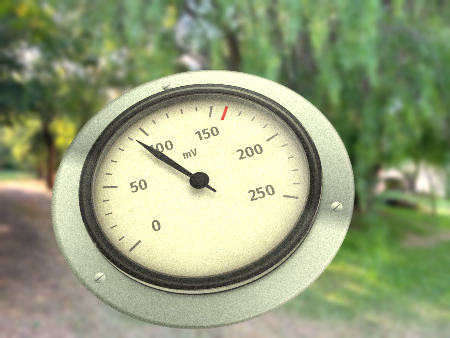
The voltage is {"value": 90, "unit": "mV"}
